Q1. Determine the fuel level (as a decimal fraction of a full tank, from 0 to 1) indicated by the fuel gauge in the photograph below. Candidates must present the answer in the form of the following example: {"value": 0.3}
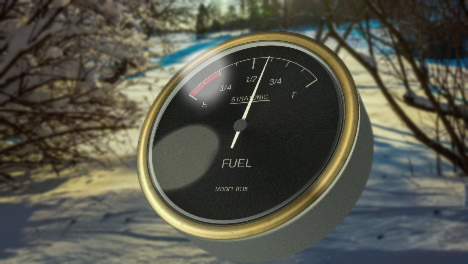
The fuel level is {"value": 0.625}
